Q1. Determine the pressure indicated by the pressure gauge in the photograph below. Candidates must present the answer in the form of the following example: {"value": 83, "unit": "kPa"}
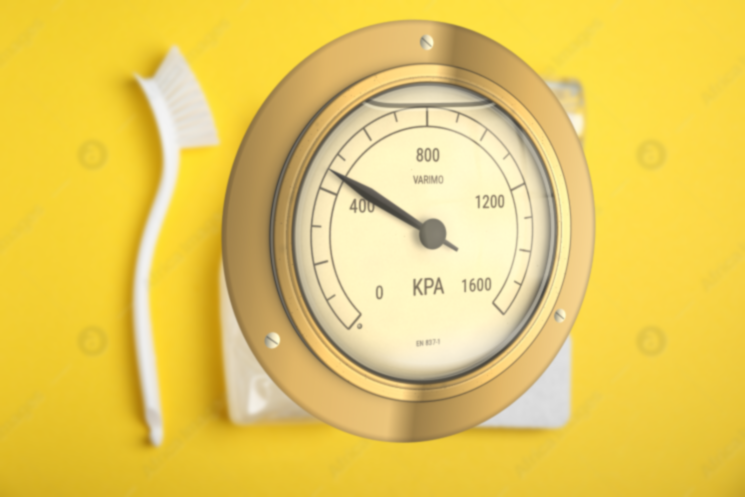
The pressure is {"value": 450, "unit": "kPa"}
